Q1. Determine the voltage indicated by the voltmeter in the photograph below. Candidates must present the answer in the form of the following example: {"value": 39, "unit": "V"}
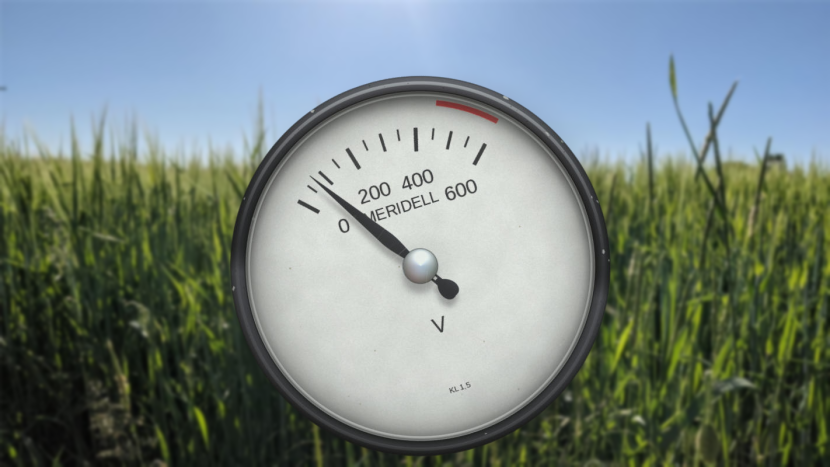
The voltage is {"value": 75, "unit": "V"}
